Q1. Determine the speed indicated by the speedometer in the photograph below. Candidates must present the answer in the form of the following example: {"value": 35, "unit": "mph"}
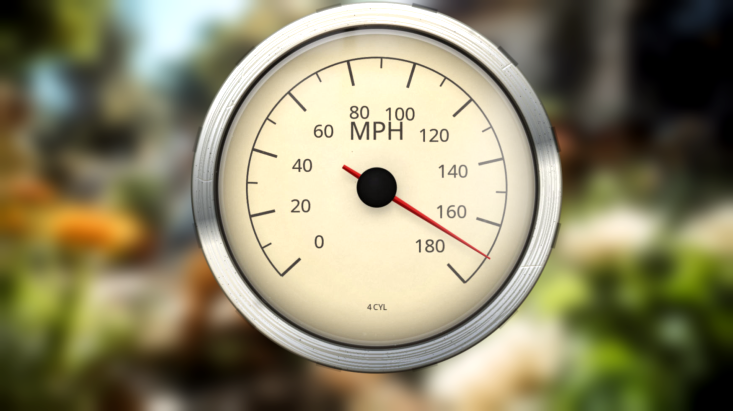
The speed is {"value": 170, "unit": "mph"}
